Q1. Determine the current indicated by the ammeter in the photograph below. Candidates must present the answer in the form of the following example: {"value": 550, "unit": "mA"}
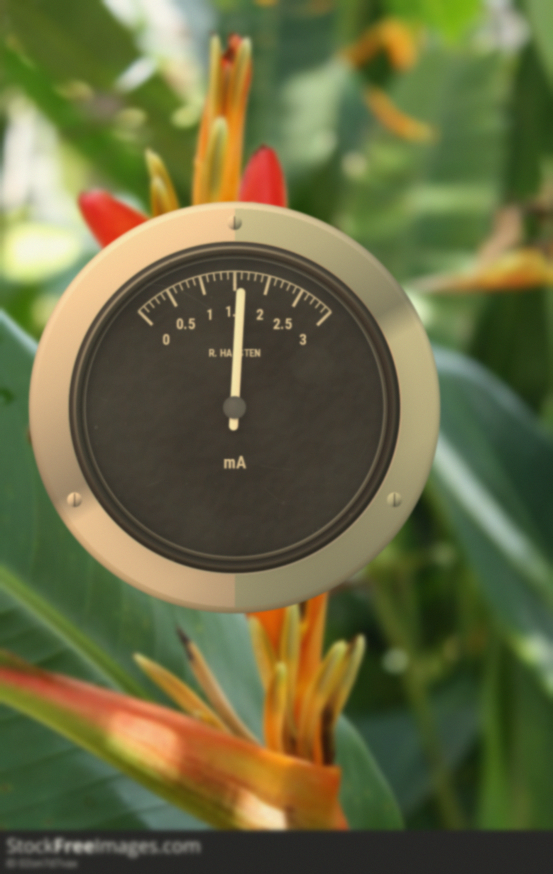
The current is {"value": 1.6, "unit": "mA"}
